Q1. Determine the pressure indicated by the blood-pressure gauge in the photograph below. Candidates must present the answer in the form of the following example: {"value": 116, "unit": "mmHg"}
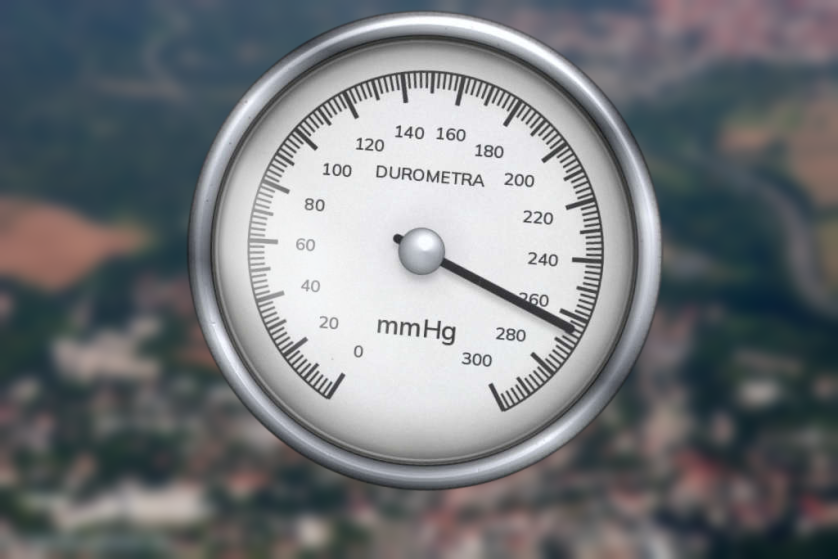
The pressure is {"value": 264, "unit": "mmHg"}
